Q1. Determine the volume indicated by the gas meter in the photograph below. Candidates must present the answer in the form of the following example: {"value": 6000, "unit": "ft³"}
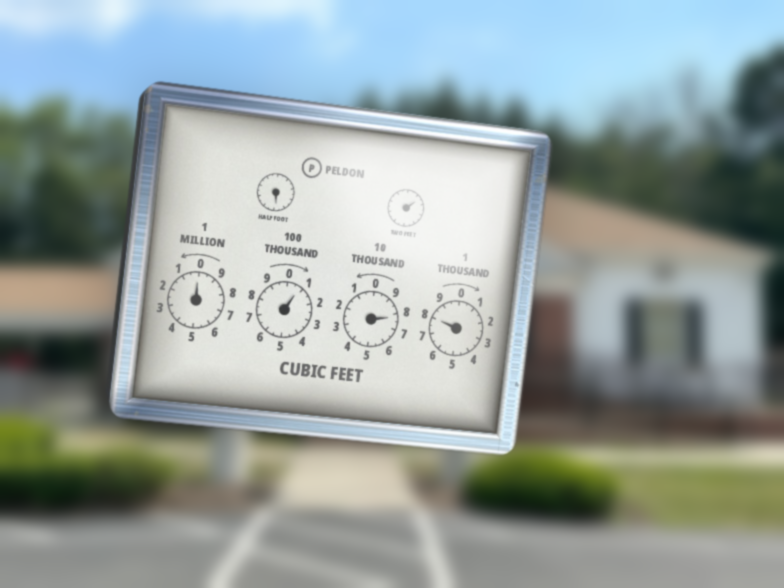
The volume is {"value": 7800, "unit": "ft³"}
